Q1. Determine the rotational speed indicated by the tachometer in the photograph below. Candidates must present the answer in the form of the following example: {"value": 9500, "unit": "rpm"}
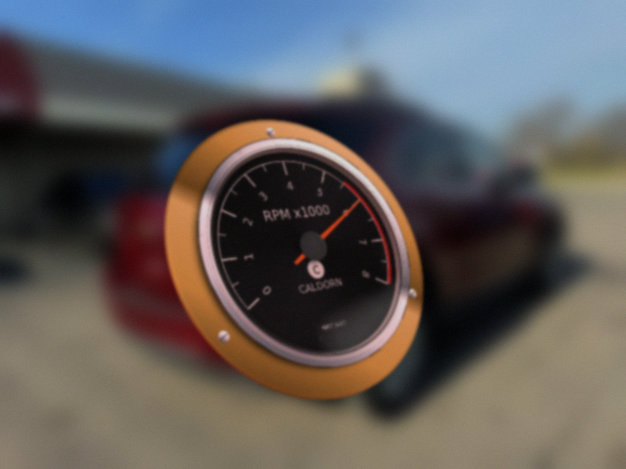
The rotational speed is {"value": 6000, "unit": "rpm"}
